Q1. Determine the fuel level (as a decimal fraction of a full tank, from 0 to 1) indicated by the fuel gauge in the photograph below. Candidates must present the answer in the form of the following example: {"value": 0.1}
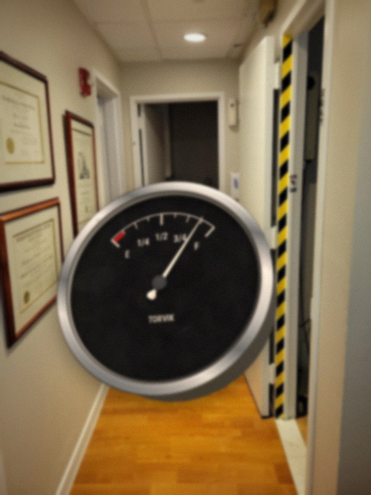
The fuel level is {"value": 0.875}
